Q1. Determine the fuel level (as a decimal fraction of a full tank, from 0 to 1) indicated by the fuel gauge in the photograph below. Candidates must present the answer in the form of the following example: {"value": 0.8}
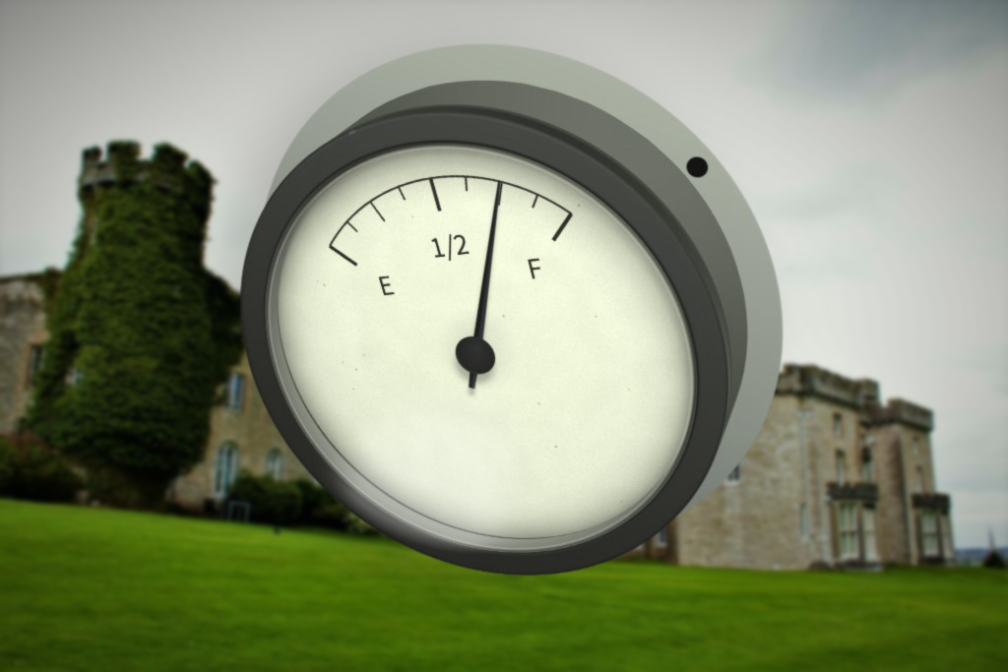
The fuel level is {"value": 0.75}
